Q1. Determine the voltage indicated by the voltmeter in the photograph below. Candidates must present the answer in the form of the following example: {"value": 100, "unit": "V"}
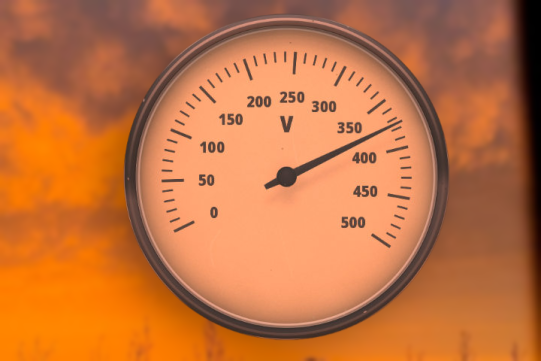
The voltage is {"value": 375, "unit": "V"}
